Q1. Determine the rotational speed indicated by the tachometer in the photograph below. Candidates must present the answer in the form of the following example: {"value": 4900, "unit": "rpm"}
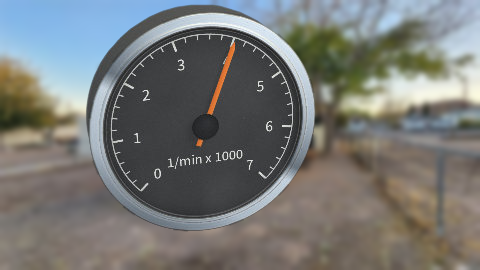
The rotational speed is {"value": 4000, "unit": "rpm"}
